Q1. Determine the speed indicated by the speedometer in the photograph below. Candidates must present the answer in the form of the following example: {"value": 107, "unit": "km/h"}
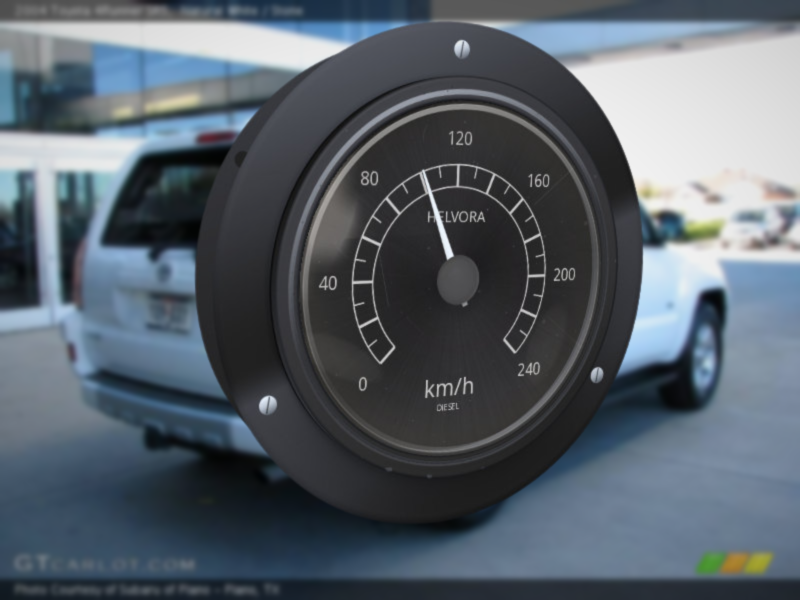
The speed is {"value": 100, "unit": "km/h"}
